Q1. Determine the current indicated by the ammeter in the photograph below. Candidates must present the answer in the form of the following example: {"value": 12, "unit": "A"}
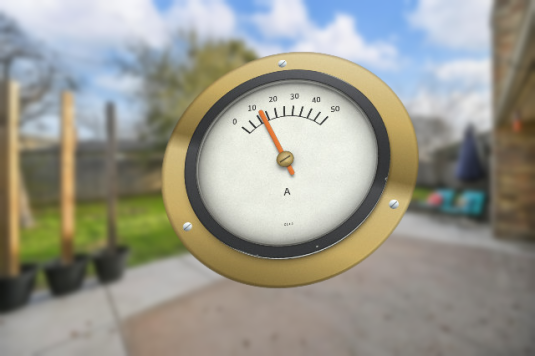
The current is {"value": 12.5, "unit": "A"}
